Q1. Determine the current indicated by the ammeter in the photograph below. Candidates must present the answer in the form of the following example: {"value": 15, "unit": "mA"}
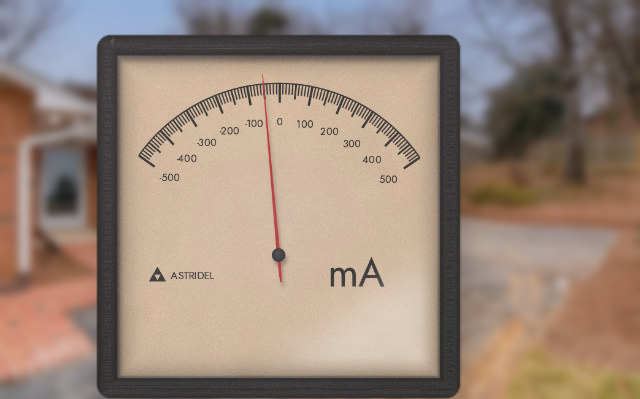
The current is {"value": -50, "unit": "mA"}
